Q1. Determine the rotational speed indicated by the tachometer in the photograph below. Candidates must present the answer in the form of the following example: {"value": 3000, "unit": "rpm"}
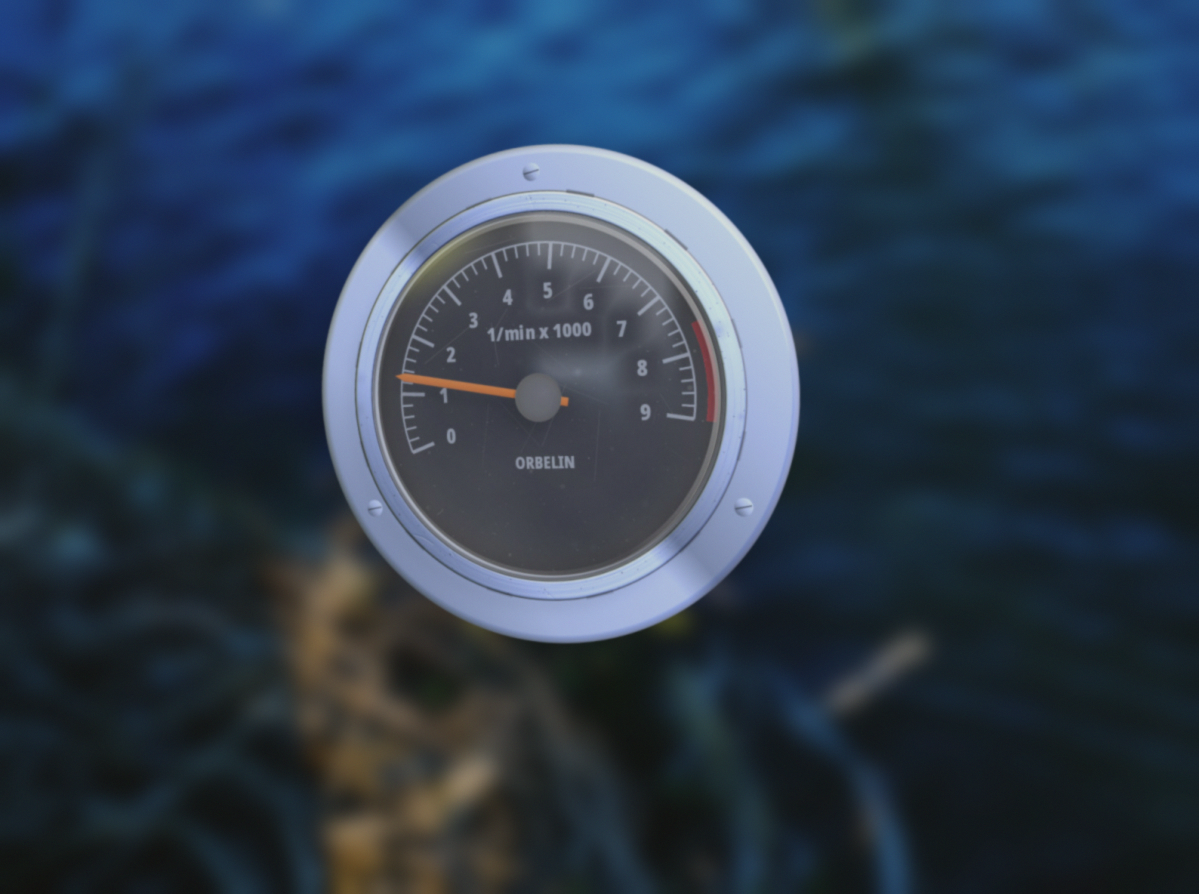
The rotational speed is {"value": 1300, "unit": "rpm"}
